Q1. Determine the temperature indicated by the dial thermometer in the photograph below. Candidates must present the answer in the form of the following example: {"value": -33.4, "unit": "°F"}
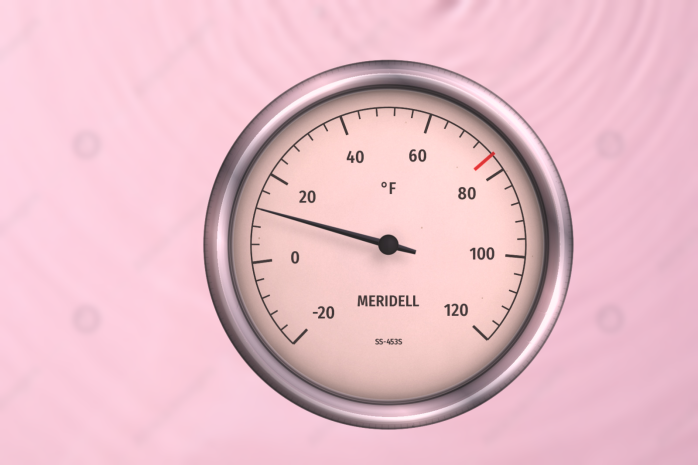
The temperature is {"value": 12, "unit": "°F"}
